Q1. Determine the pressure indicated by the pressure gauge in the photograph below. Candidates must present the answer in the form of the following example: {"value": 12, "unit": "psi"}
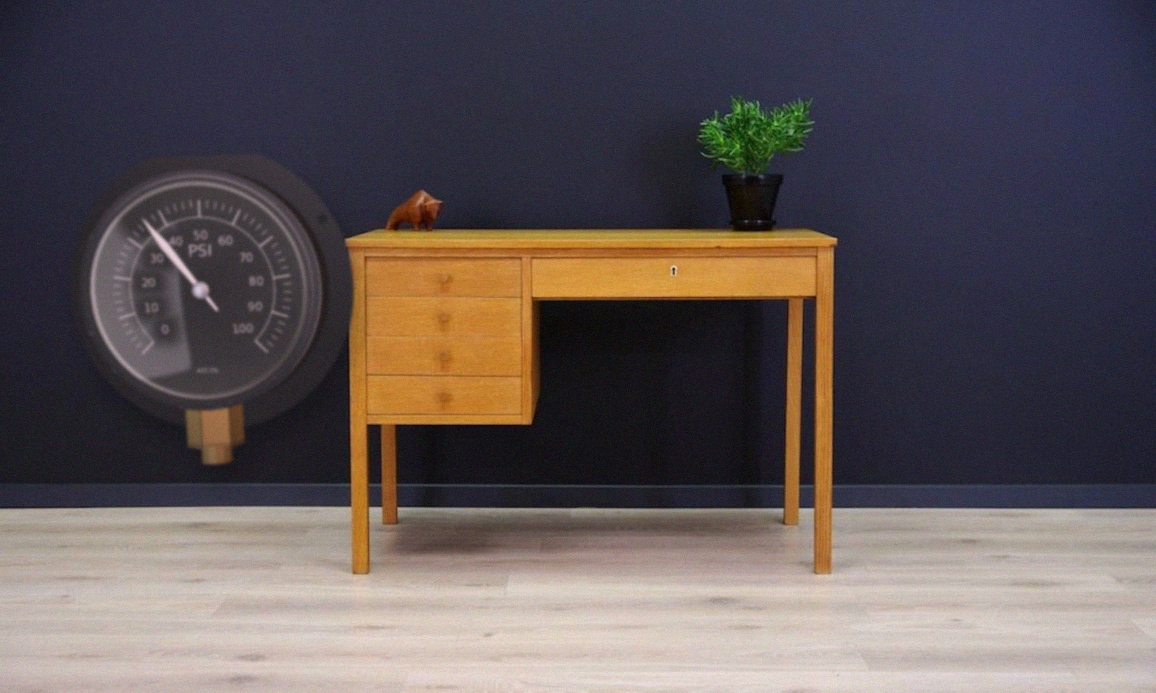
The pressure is {"value": 36, "unit": "psi"}
